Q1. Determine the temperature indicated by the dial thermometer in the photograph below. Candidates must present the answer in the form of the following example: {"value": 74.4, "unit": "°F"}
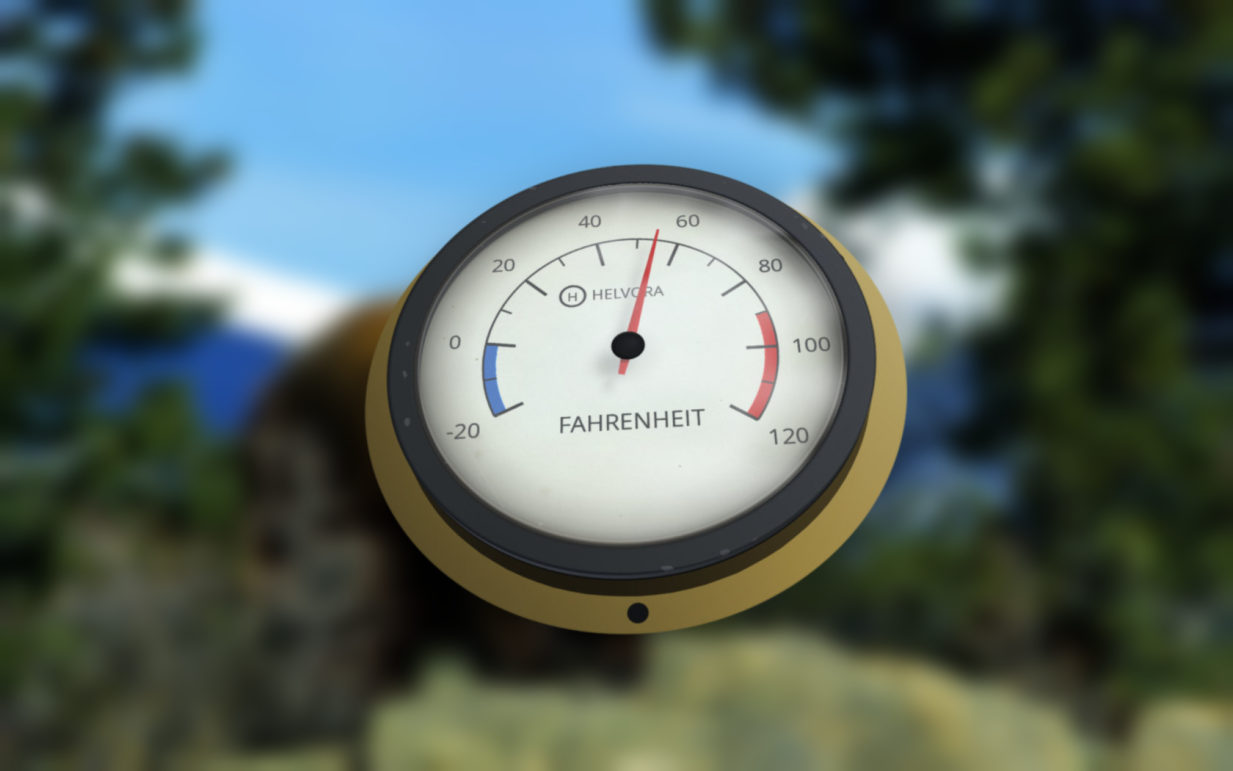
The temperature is {"value": 55, "unit": "°F"}
